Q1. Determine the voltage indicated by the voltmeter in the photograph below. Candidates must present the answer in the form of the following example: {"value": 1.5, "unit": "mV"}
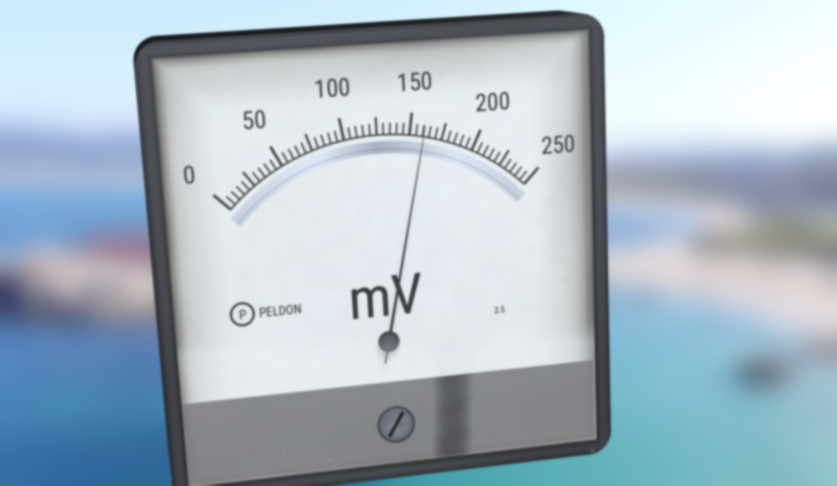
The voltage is {"value": 160, "unit": "mV"}
